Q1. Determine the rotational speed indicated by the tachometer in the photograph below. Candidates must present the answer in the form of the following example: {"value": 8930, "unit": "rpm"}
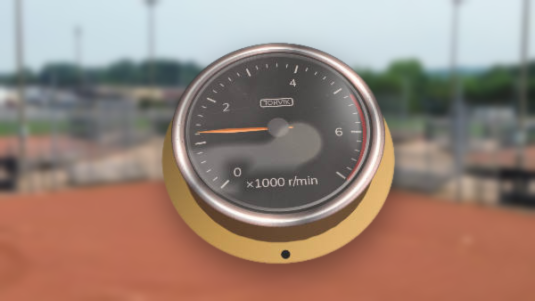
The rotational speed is {"value": 1200, "unit": "rpm"}
